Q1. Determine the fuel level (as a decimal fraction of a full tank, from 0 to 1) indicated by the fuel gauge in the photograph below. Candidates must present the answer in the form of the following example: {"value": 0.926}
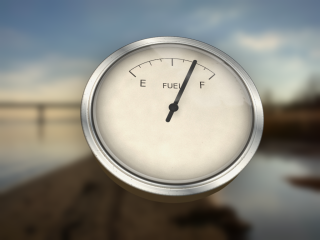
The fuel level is {"value": 0.75}
